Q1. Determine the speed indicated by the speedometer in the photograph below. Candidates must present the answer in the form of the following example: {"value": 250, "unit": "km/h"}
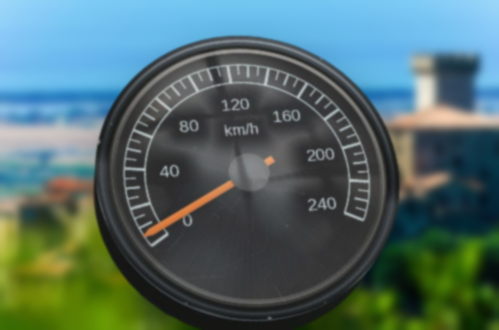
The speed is {"value": 5, "unit": "km/h"}
